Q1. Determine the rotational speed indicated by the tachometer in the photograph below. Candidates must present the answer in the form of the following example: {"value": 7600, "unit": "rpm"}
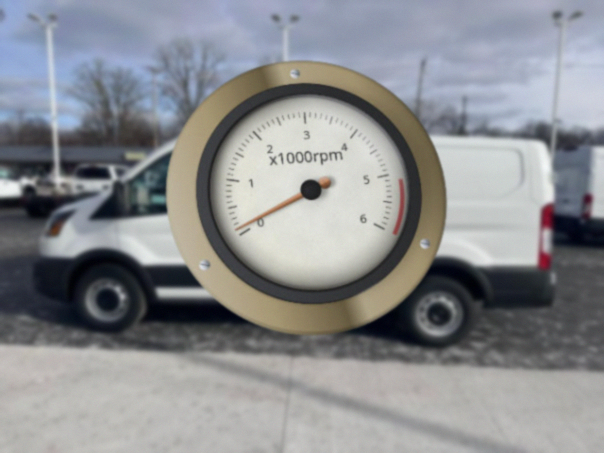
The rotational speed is {"value": 100, "unit": "rpm"}
